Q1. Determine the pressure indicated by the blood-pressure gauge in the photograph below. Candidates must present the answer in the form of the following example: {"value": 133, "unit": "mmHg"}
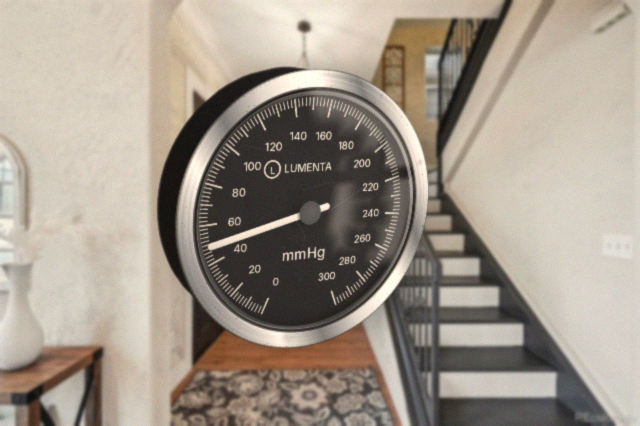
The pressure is {"value": 50, "unit": "mmHg"}
